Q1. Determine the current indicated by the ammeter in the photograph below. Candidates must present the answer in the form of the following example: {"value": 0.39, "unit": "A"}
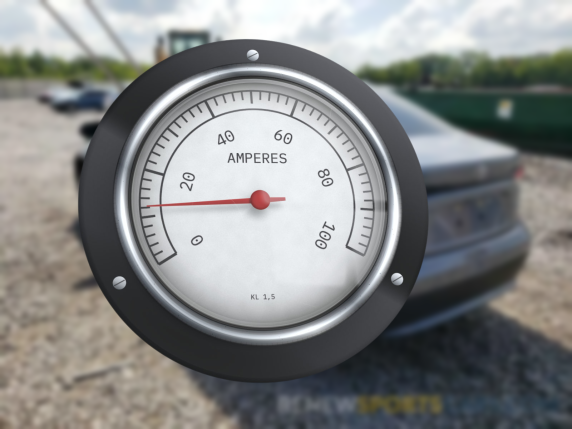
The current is {"value": 12, "unit": "A"}
